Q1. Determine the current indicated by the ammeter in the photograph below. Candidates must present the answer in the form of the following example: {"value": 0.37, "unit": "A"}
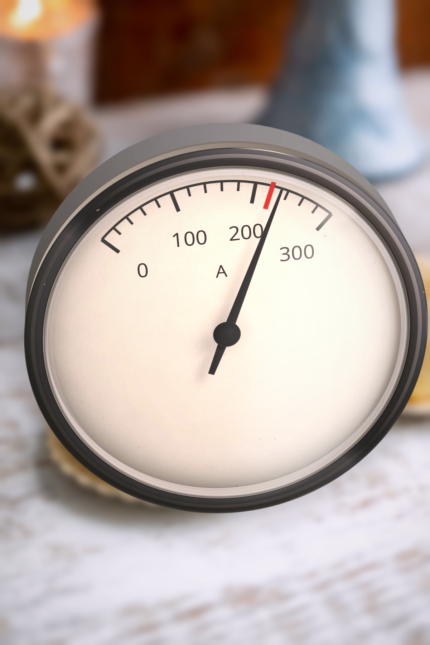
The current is {"value": 230, "unit": "A"}
